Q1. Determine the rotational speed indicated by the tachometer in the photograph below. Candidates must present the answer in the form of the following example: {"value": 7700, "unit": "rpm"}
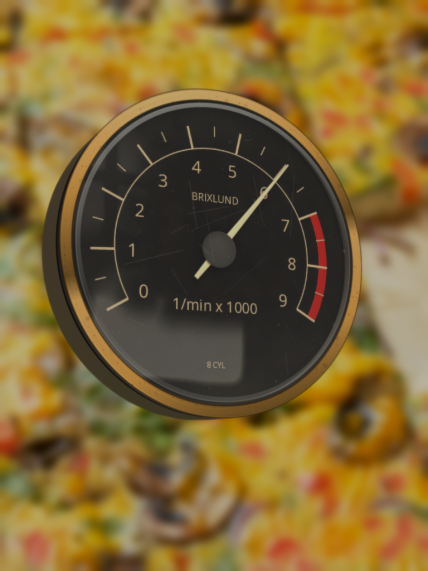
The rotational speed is {"value": 6000, "unit": "rpm"}
